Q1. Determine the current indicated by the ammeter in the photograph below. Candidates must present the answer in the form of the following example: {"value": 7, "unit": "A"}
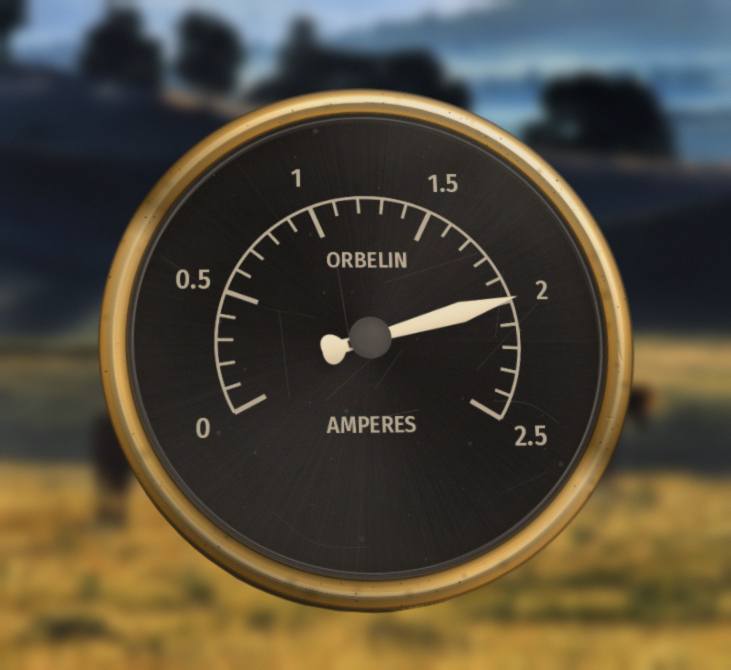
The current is {"value": 2, "unit": "A"}
